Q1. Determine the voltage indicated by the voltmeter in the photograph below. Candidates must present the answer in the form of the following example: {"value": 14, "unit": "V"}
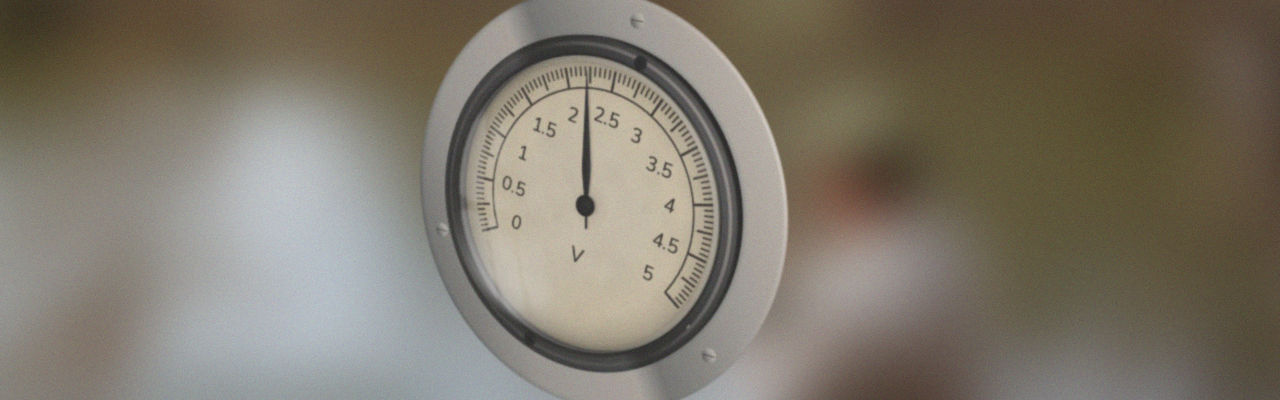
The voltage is {"value": 2.25, "unit": "V"}
